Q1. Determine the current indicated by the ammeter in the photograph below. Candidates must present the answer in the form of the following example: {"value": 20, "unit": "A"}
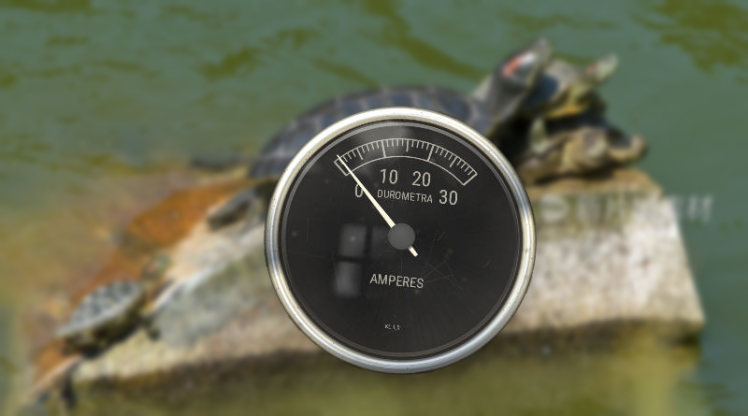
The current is {"value": 1, "unit": "A"}
